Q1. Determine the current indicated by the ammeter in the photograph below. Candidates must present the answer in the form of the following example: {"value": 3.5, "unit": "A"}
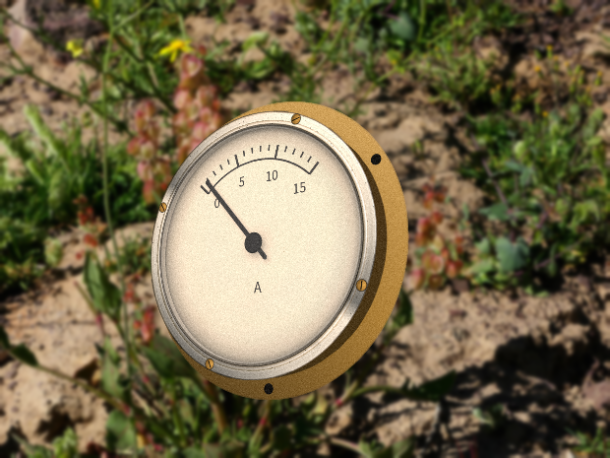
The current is {"value": 1, "unit": "A"}
